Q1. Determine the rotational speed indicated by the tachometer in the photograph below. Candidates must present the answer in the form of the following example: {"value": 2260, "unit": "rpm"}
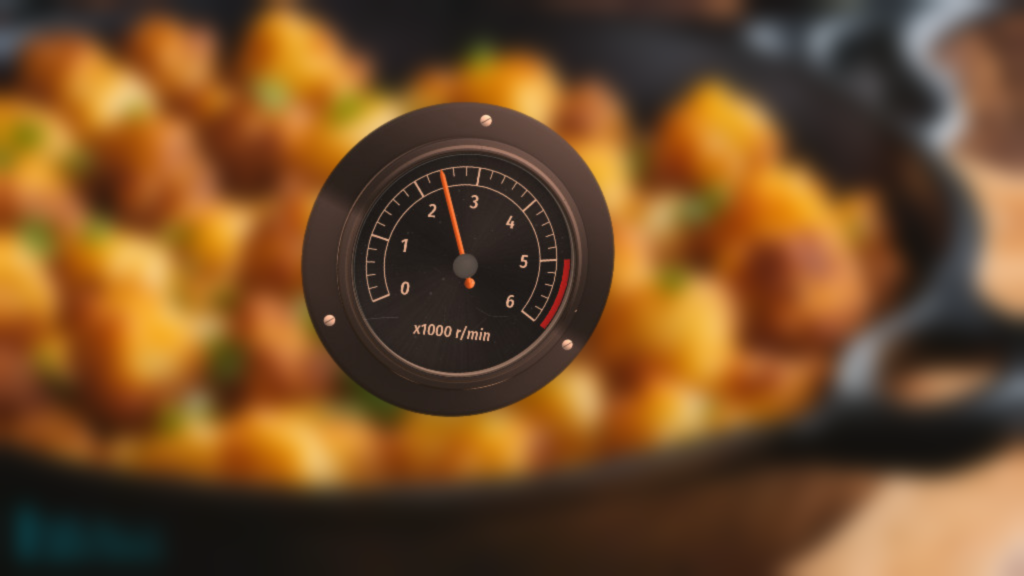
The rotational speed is {"value": 2400, "unit": "rpm"}
